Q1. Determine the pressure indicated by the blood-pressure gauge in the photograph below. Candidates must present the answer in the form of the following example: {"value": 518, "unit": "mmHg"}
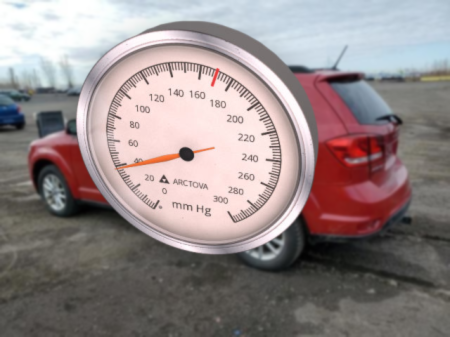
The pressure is {"value": 40, "unit": "mmHg"}
